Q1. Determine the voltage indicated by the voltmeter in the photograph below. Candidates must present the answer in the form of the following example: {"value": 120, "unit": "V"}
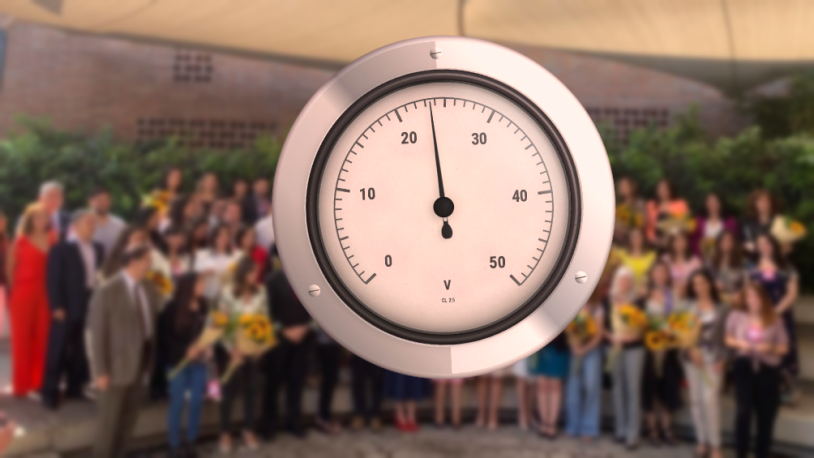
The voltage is {"value": 23.5, "unit": "V"}
